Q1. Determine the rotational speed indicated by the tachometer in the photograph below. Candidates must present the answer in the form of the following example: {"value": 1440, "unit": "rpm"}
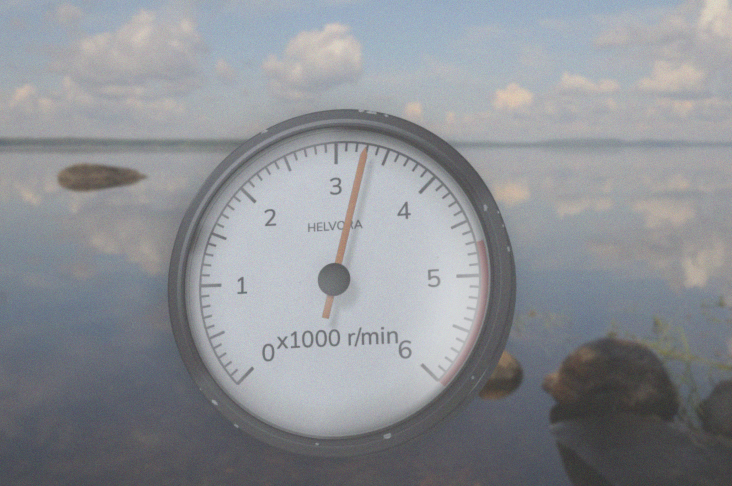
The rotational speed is {"value": 3300, "unit": "rpm"}
